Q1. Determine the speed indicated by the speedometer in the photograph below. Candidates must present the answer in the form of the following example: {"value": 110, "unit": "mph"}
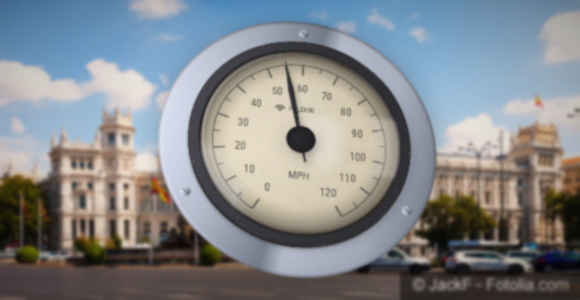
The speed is {"value": 55, "unit": "mph"}
